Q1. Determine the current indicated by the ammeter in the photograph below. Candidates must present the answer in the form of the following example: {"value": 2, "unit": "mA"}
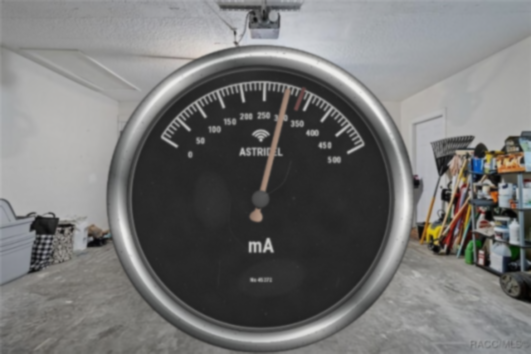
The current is {"value": 300, "unit": "mA"}
